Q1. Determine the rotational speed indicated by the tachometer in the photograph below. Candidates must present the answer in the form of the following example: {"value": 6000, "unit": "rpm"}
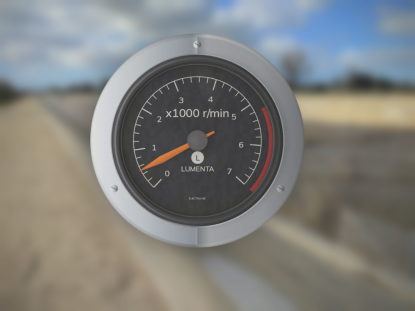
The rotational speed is {"value": 500, "unit": "rpm"}
